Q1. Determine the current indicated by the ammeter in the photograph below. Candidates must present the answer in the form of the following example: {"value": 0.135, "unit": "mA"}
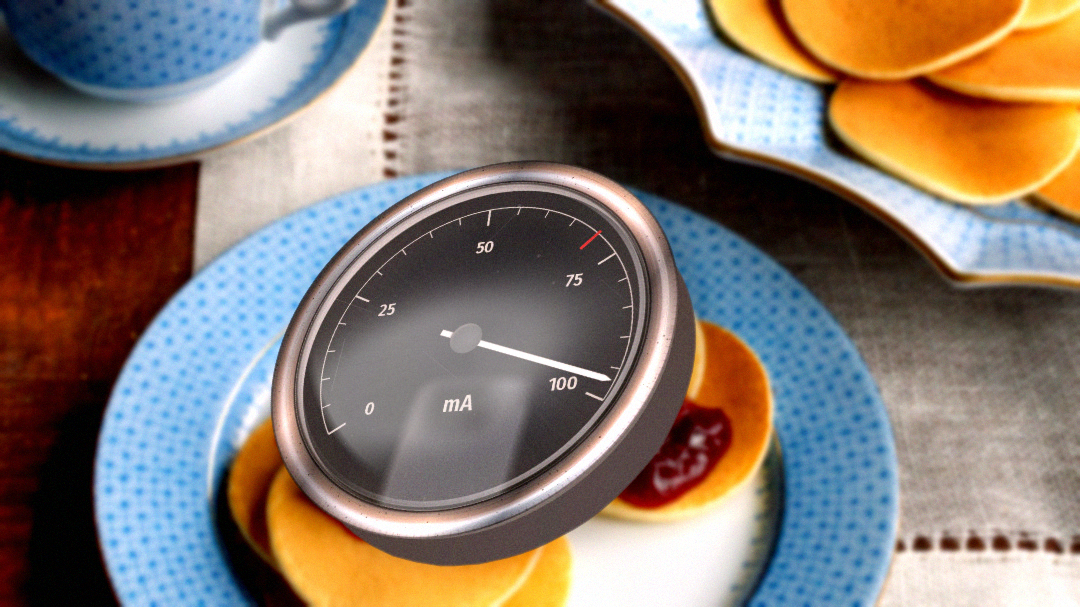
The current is {"value": 97.5, "unit": "mA"}
